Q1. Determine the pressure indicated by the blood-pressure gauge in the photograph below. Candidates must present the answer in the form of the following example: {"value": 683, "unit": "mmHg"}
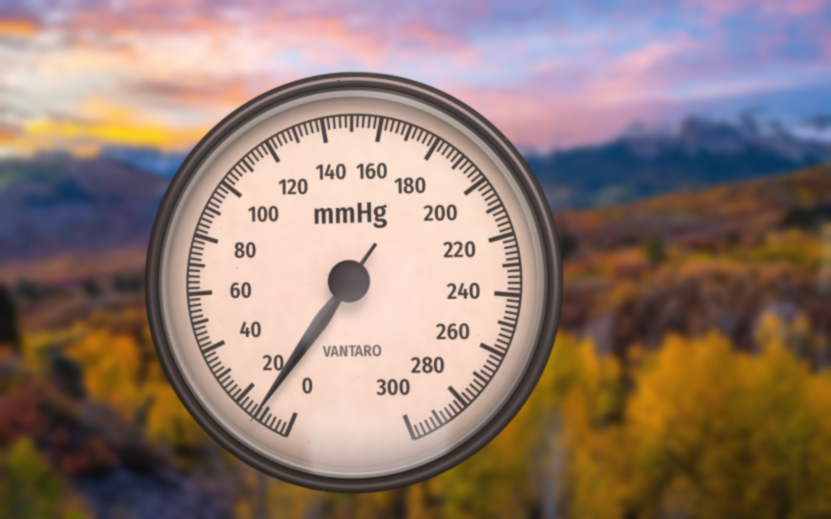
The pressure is {"value": 12, "unit": "mmHg"}
